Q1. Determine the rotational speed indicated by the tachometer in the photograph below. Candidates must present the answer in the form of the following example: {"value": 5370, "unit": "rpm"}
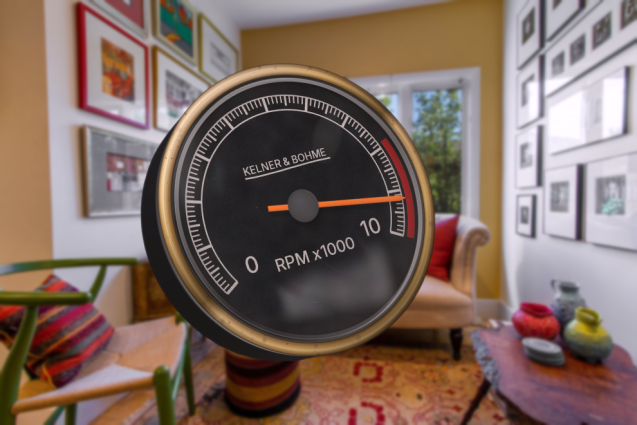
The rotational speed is {"value": 9200, "unit": "rpm"}
